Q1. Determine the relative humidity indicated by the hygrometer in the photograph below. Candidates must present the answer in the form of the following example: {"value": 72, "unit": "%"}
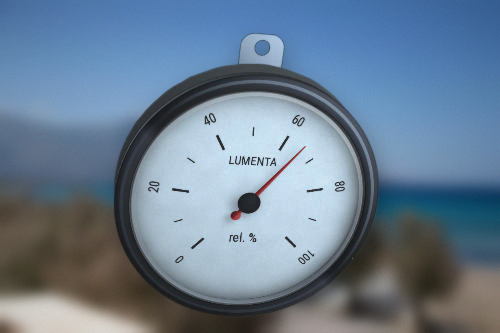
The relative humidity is {"value": 65, "unit": "%"}
